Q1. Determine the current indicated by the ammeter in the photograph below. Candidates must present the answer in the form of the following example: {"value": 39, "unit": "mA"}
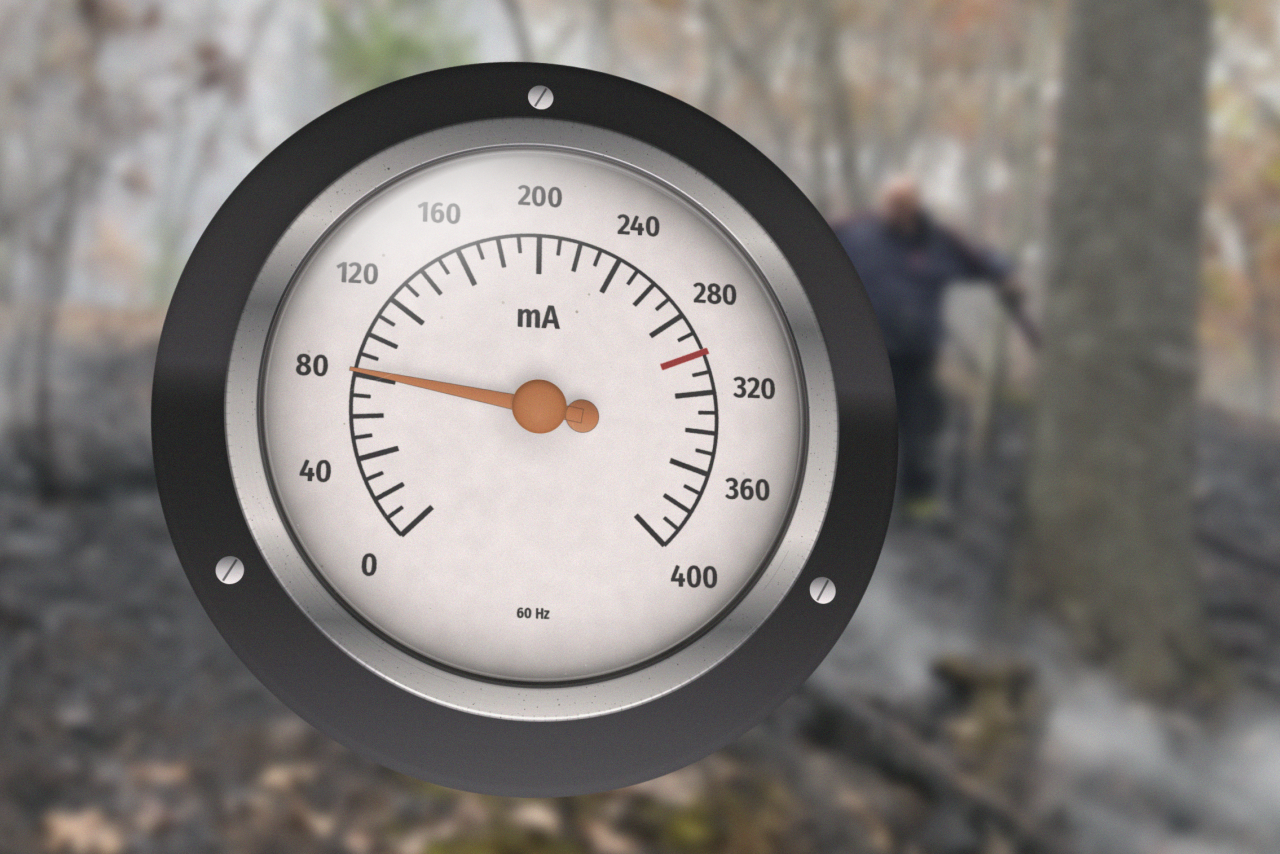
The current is {"value": 80, "unit": "mA"}
